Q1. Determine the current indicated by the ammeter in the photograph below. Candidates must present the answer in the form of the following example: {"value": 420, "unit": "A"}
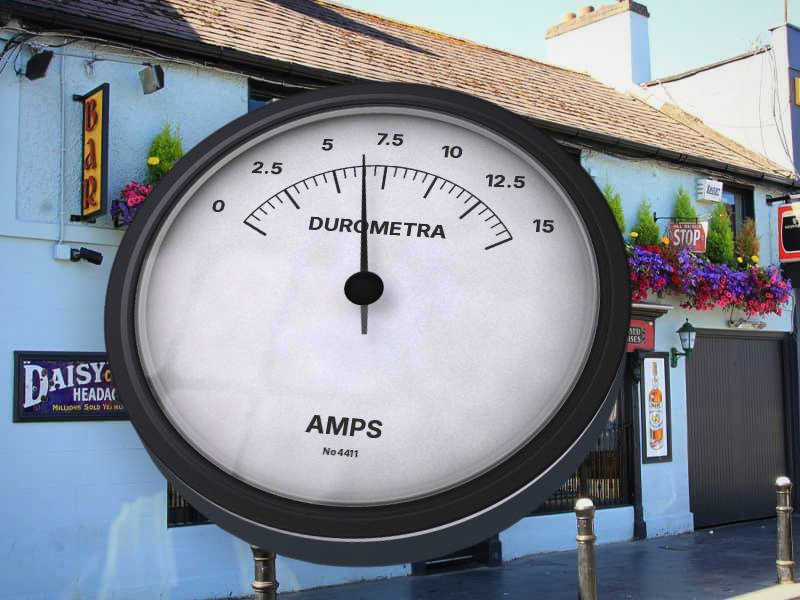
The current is {"value": 6.5, "unit": "A"}
